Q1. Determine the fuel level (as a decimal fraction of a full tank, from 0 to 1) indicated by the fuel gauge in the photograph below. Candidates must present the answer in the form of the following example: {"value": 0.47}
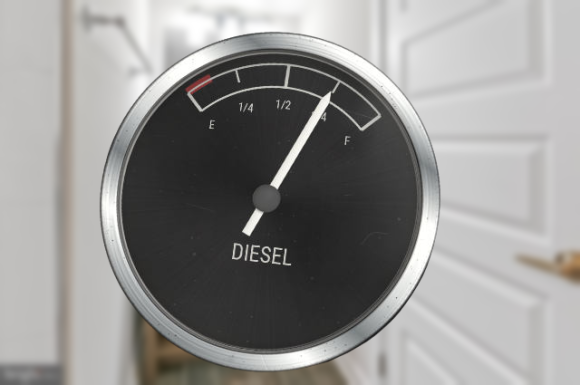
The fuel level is {"value": 0.75}
